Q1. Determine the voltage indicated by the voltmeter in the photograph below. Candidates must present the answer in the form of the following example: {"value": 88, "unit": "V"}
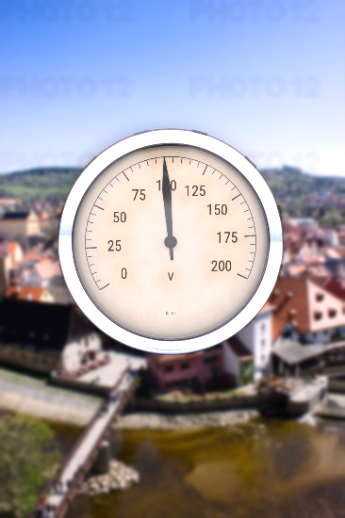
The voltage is {"value": 100, "unit": "V"}
